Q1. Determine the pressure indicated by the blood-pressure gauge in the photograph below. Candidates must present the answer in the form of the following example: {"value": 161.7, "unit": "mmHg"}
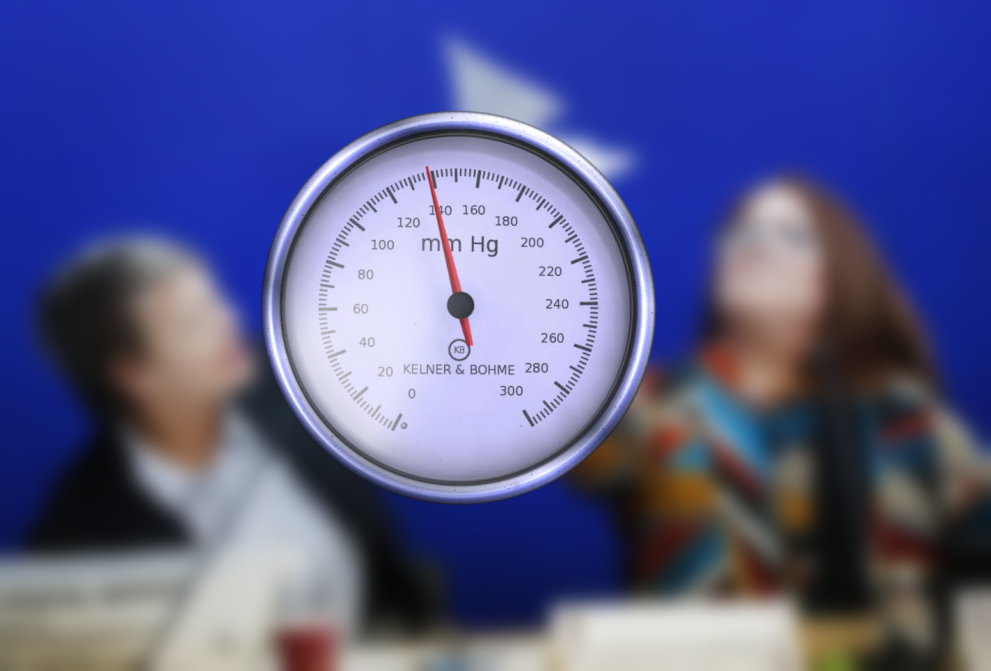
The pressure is {"value": 138, "unit": "mmHg"}
